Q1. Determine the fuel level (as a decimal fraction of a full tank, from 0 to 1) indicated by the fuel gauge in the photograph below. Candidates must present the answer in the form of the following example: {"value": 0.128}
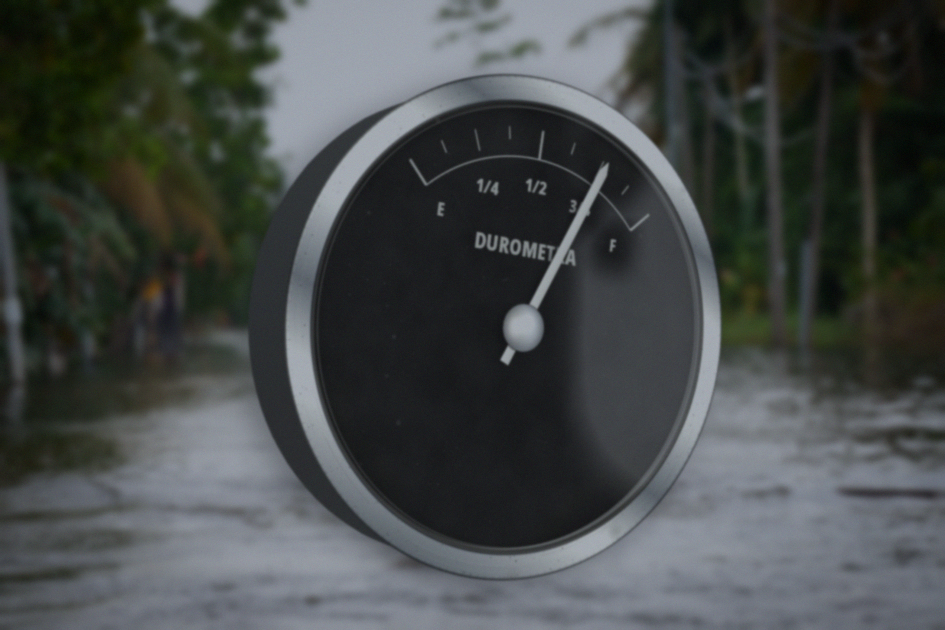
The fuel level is {"value": 0.75}
